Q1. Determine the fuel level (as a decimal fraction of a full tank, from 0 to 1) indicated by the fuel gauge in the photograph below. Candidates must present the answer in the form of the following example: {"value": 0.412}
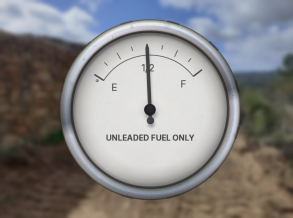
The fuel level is {"value": 0.5}
